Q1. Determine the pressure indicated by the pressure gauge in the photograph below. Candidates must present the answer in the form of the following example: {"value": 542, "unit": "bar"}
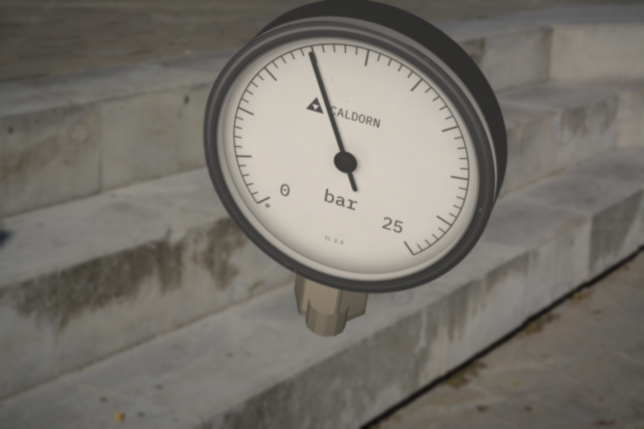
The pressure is {"value": 10, "unit": "bar"}
